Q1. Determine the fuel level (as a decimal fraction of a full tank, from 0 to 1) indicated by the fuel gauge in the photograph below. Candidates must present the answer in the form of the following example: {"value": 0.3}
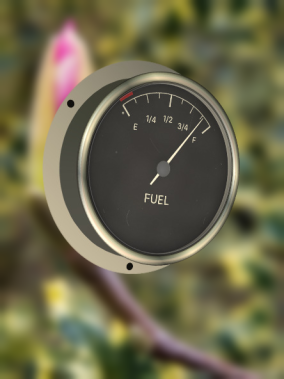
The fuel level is {"value": 0.875}
